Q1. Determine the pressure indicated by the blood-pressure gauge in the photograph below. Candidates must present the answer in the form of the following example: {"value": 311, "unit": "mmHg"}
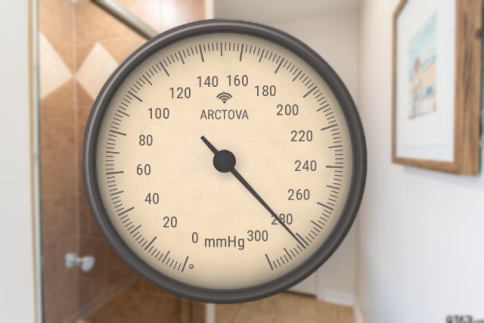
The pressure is {"value": 282, "unit": "mmHg"}
